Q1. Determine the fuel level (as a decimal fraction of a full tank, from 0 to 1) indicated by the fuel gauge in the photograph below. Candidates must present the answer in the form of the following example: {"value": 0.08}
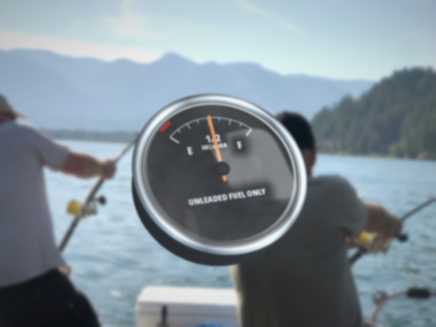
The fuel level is {"value": 0.5}
